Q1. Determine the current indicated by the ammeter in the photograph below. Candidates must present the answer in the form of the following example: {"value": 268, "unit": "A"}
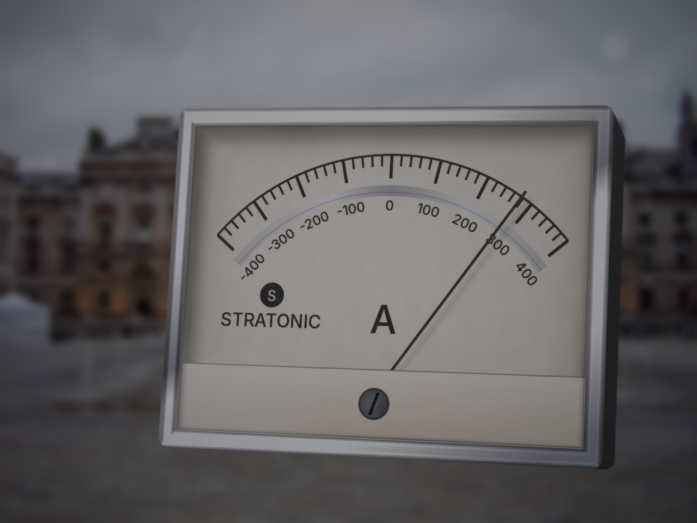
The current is {"value": 280, "unit": "A"}
